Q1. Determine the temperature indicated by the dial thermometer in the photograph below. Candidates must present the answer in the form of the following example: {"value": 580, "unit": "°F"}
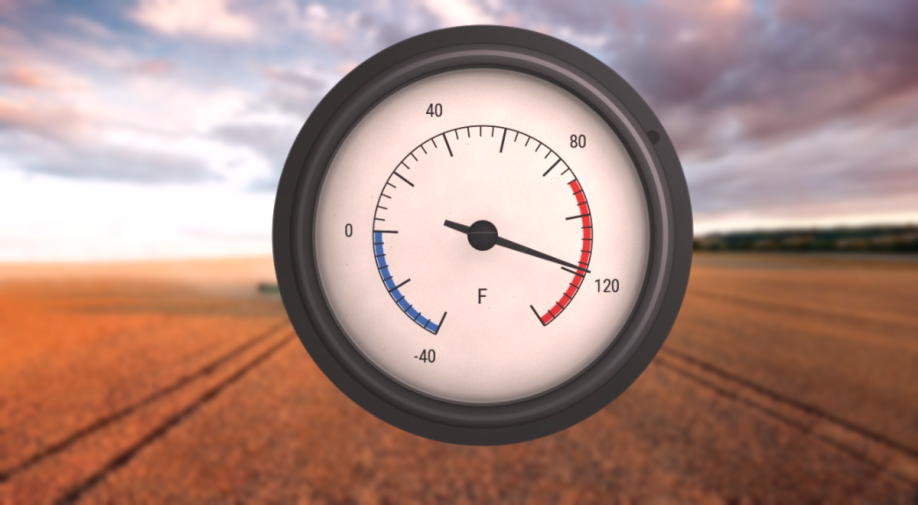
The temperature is {"value": 118, "unit": "°F"}
